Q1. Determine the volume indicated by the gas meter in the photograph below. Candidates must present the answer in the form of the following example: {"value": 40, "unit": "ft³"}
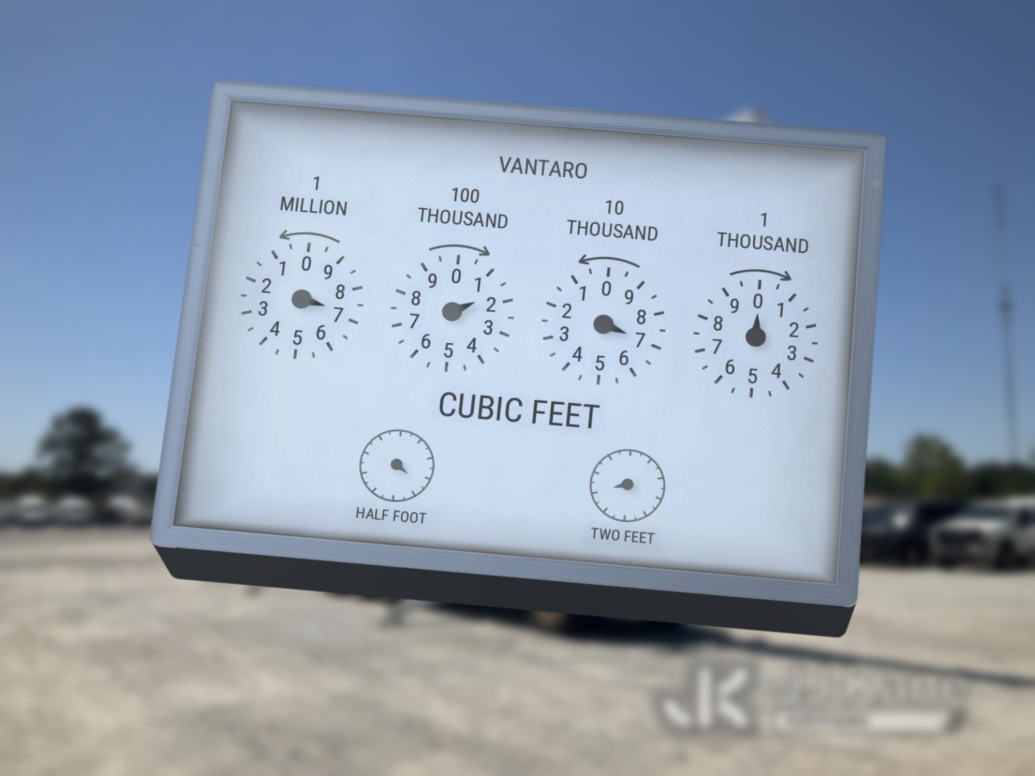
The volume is {"value": 717000, "unit": "ft³"}
